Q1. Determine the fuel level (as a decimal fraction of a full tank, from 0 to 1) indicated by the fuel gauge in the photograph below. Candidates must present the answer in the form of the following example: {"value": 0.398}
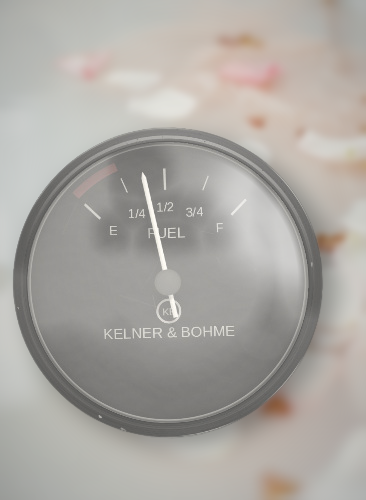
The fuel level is {"value": 0.375}
